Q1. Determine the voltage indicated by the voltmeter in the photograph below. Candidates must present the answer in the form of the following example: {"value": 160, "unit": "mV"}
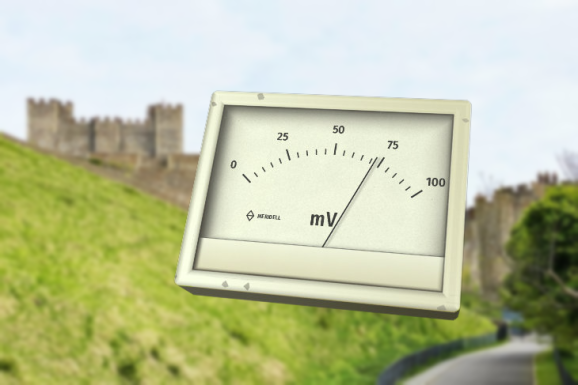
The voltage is {"value": 72.5, "unit": "mV"}
